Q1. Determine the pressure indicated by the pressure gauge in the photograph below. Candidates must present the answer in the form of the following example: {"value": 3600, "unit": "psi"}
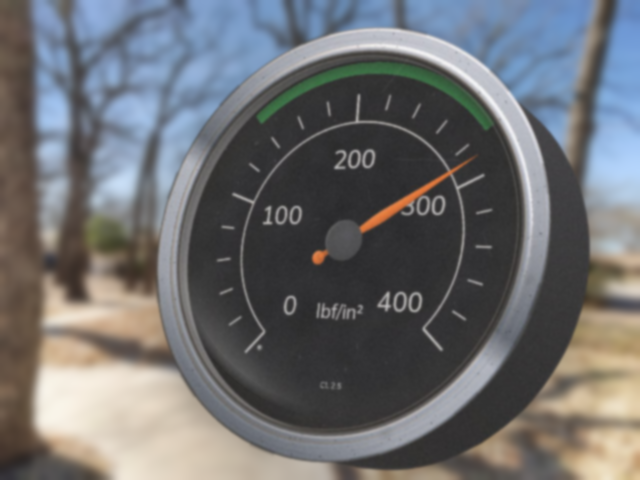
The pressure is {"value": 290, "unit": "psi"}
